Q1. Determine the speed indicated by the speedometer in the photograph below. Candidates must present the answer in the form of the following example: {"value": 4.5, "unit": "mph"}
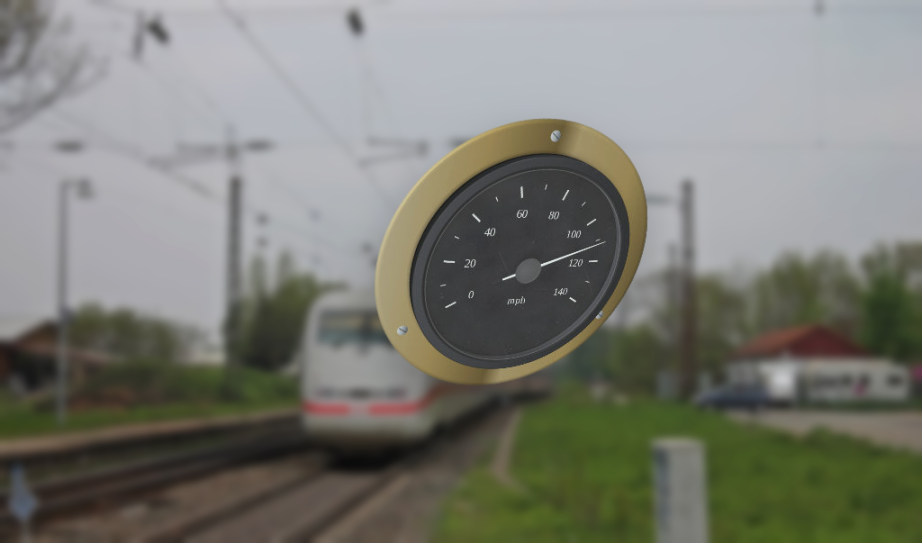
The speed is {"value": 110, "unit": "mph"}
